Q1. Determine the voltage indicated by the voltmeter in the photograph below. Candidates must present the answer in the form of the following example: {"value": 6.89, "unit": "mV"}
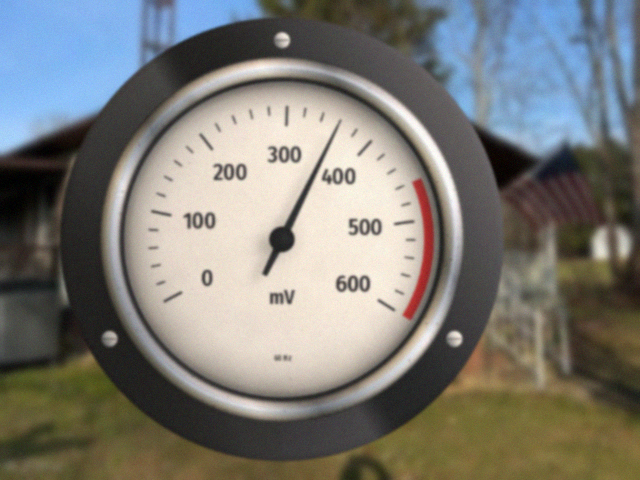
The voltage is {"value": 360, "unit": "mV"}
